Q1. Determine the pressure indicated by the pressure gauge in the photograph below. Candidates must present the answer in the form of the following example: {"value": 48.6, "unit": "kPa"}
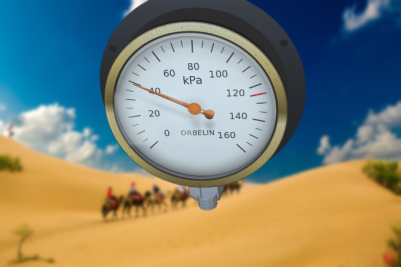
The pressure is {"value": 40, "unit": "kPa"}
